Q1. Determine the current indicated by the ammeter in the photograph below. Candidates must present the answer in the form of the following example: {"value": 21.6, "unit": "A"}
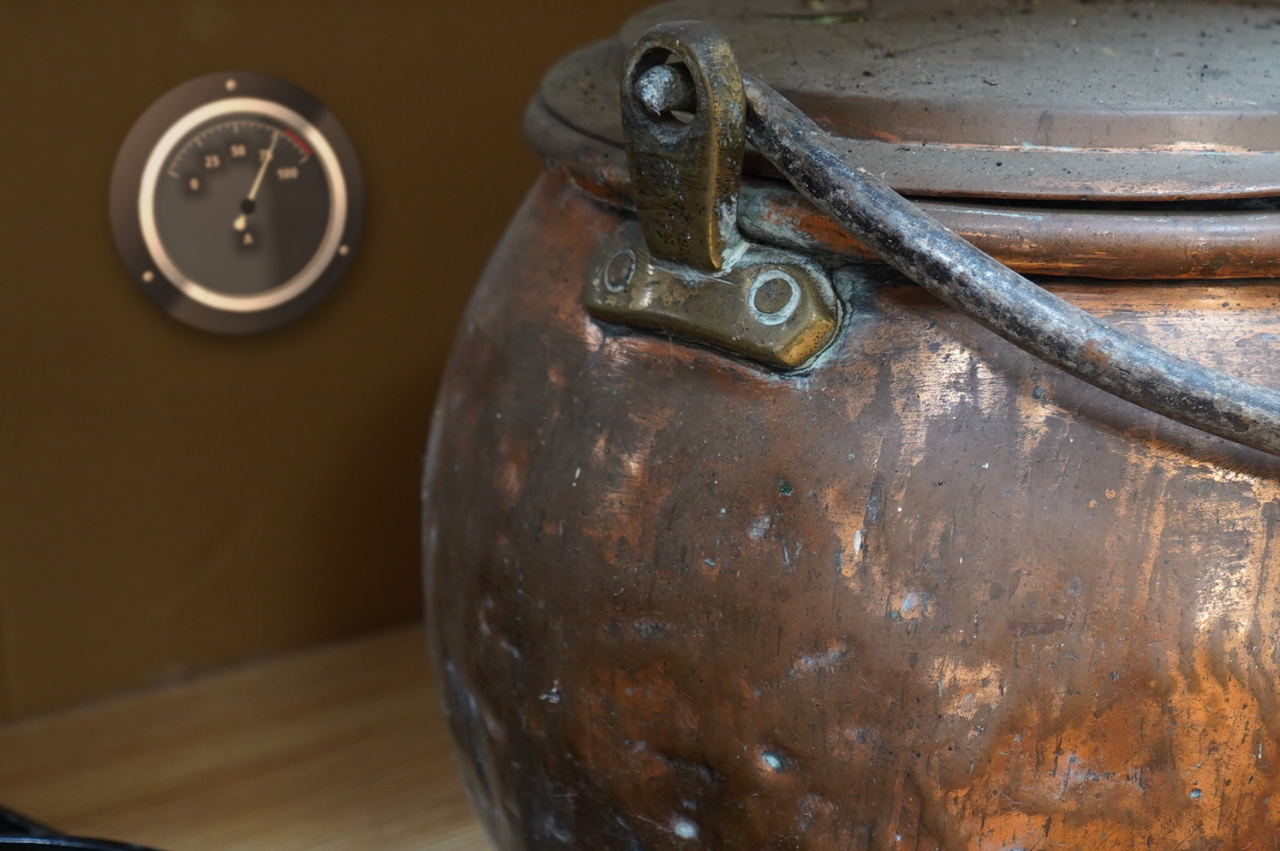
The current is {"value": 75, "unit": "A"}
